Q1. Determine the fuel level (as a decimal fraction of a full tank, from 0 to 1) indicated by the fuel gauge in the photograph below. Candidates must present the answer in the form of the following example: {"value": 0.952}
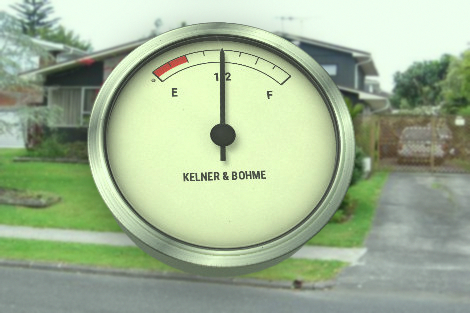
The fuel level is {"value": 0.5}
